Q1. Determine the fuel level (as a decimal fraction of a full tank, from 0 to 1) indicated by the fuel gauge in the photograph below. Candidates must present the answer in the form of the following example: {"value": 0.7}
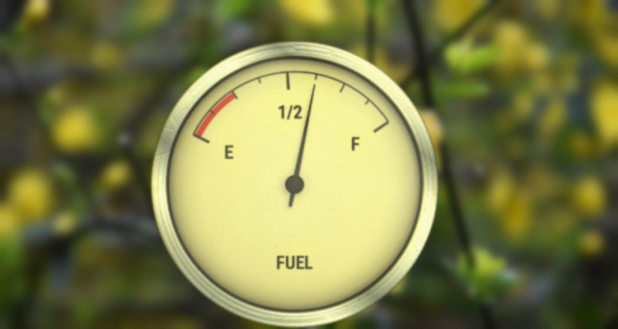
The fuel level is {"value": 0.625}
